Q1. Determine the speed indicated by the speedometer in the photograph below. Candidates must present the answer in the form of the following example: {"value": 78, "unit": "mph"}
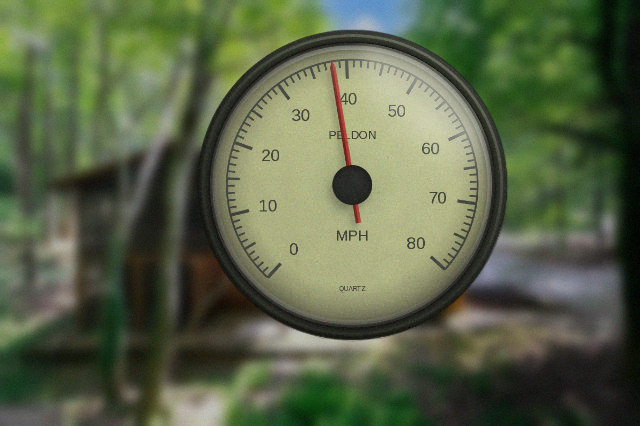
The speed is {"value": 38, "unit": "mph"}
